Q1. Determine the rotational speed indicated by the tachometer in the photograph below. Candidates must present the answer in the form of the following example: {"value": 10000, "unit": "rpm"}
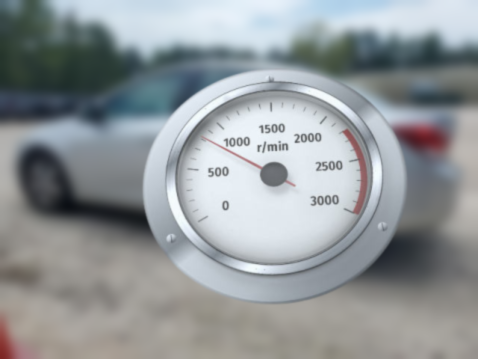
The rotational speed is {"value": 800, "unit": "rpm"}
